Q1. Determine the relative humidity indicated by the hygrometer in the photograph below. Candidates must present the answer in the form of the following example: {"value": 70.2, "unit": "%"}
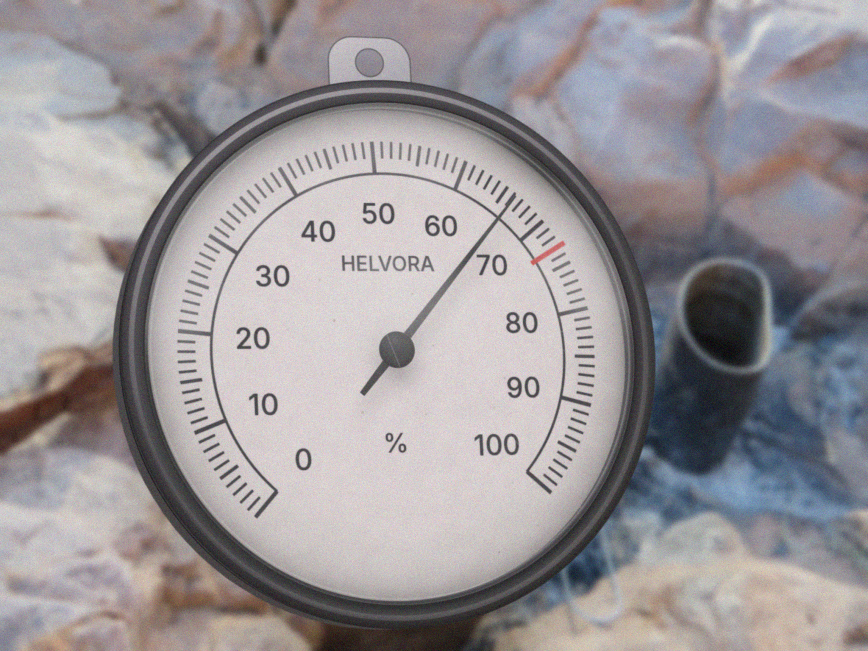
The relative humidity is {"value": 66, "unit": "%"}
